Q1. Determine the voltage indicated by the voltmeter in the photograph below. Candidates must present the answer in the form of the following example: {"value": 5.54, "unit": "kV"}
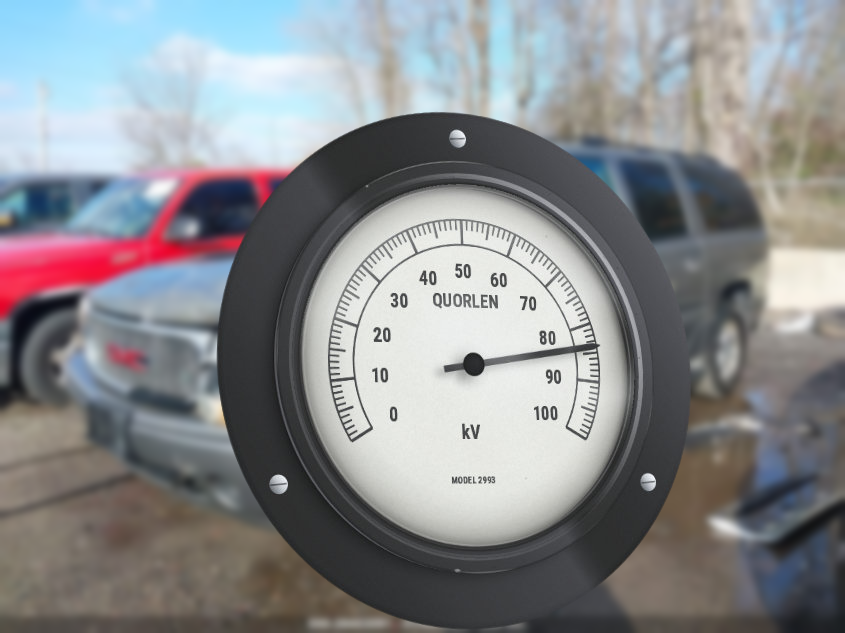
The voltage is {"value": 84, "unit": "kV"}
